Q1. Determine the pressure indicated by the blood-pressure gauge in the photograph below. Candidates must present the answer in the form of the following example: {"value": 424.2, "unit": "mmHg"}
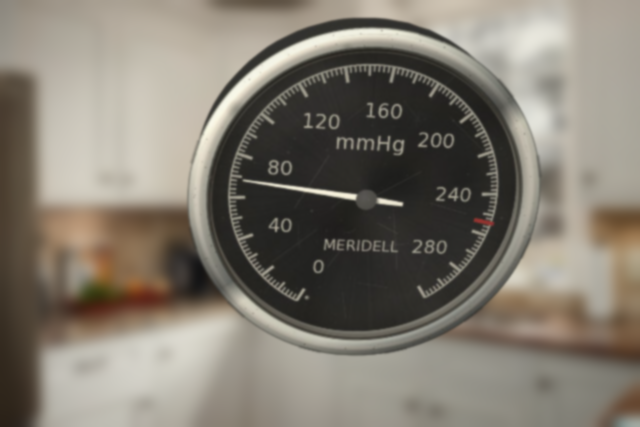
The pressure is {"value": 70, "unit": "mmHg"}
